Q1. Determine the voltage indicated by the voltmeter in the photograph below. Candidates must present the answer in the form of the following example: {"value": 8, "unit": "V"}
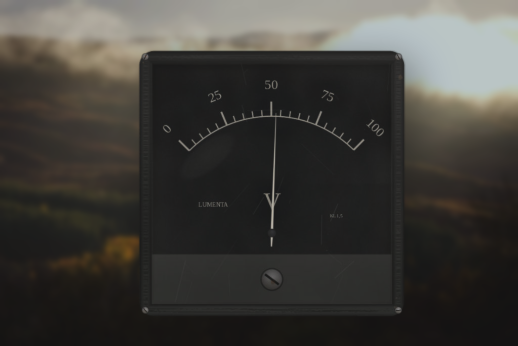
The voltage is {"value": 52.5, "unit": "V"}
